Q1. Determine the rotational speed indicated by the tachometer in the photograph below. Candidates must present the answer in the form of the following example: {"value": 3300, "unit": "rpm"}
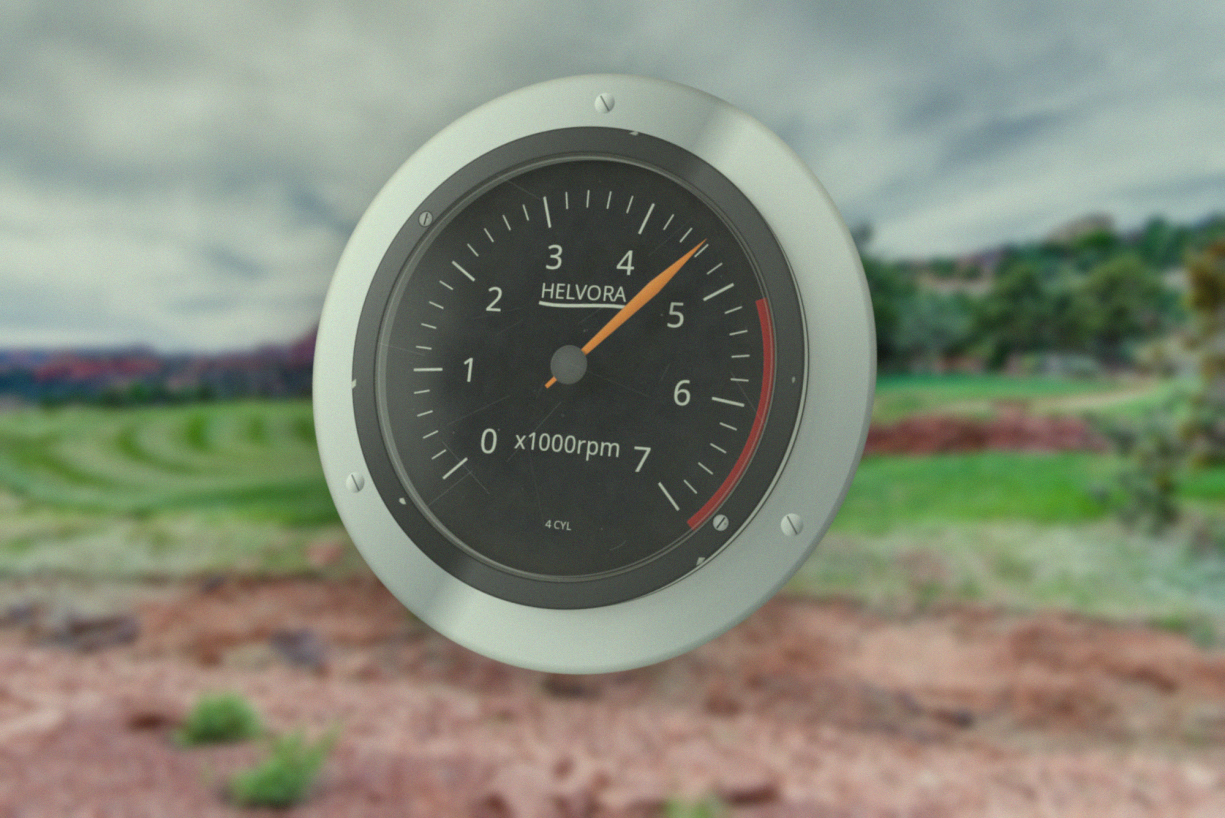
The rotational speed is {"value": 4600, "unit": "rpm"}
